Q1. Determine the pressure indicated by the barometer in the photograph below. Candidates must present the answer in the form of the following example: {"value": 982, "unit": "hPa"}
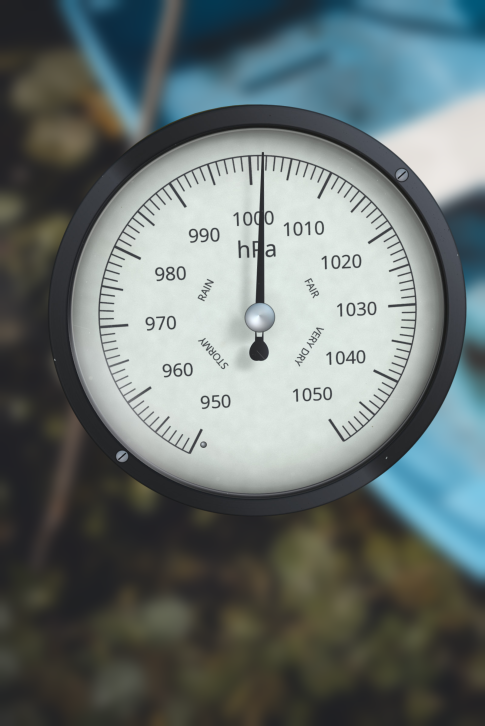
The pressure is {"value": 1001.5, "unit": "hPa"}
